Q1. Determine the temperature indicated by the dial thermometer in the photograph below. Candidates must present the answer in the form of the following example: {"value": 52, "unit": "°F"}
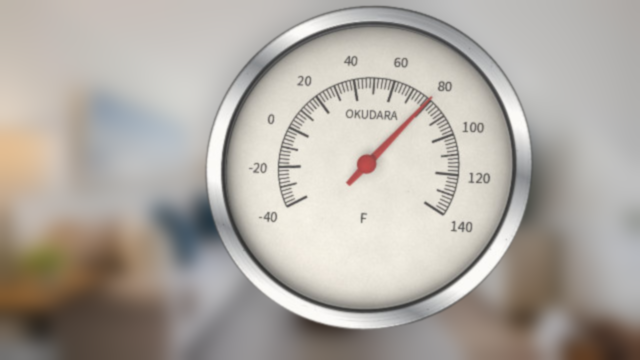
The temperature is {"value": 80, "unit": "°F"}
